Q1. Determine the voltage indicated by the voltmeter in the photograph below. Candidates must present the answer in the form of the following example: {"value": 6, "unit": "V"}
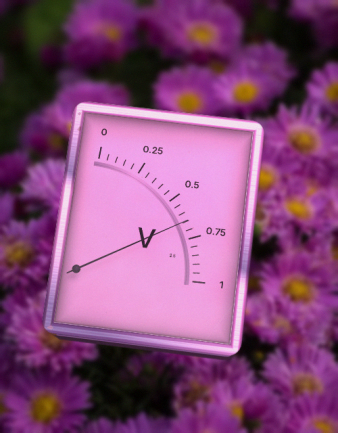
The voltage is {"value": 0.65, "unit": "V"}
